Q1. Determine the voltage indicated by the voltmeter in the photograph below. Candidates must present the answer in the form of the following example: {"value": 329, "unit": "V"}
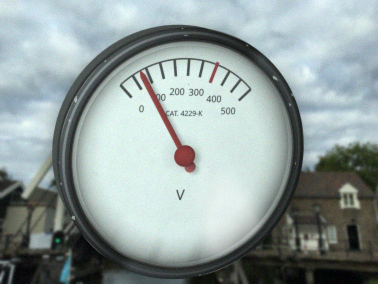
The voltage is {"value": 75, "unit": "V"}
